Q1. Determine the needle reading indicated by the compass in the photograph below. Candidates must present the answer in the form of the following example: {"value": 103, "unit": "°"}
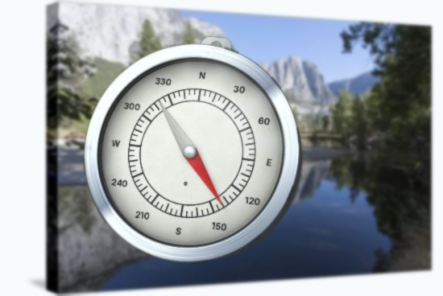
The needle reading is {"value": 140, "unit": "°"}
